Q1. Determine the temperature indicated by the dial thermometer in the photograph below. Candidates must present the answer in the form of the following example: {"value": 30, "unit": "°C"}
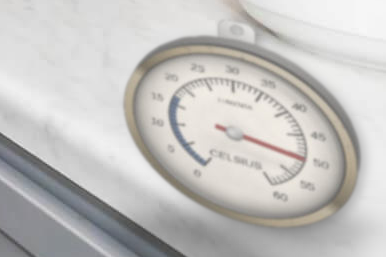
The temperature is {"value": 50, "unit": "°C"}
